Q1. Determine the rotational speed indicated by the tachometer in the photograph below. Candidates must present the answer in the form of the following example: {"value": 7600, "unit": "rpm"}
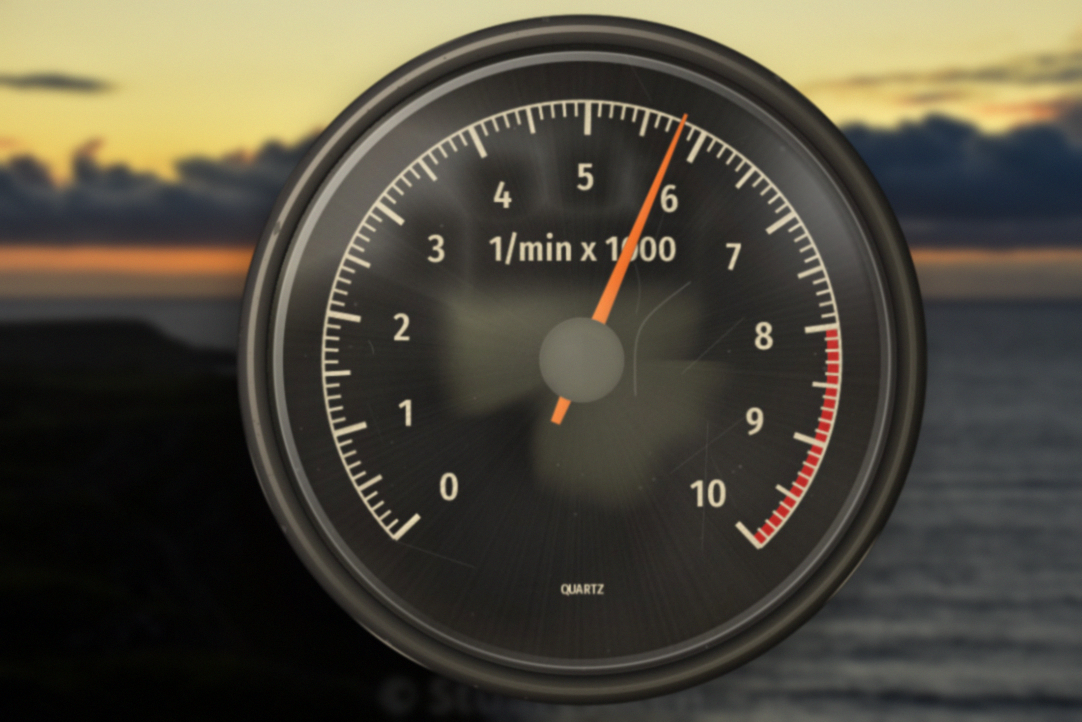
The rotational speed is {"value": 5800, "unit": "rpm"}
